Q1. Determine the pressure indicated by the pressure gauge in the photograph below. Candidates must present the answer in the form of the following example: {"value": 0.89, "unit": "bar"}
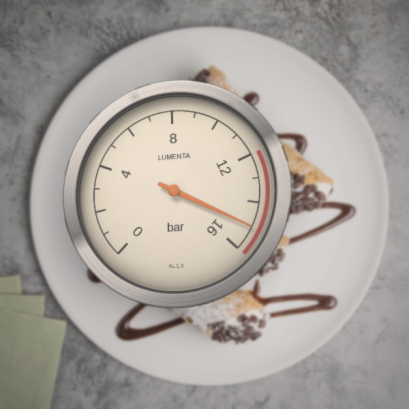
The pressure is {"value": 15, "unit": "bar"}
